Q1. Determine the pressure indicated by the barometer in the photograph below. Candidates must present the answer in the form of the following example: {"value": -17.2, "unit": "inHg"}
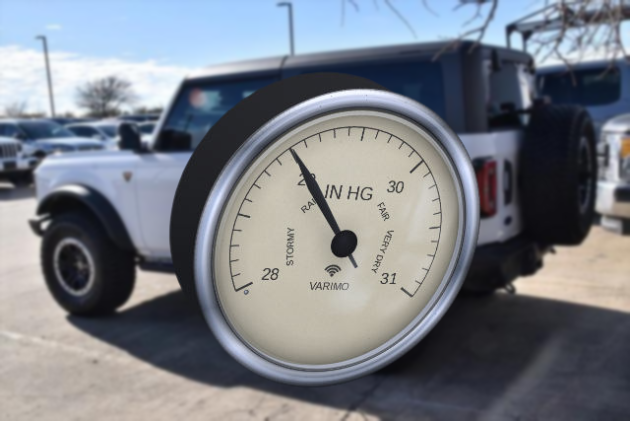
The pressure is {"value": 29, "unit": "inHg"}
